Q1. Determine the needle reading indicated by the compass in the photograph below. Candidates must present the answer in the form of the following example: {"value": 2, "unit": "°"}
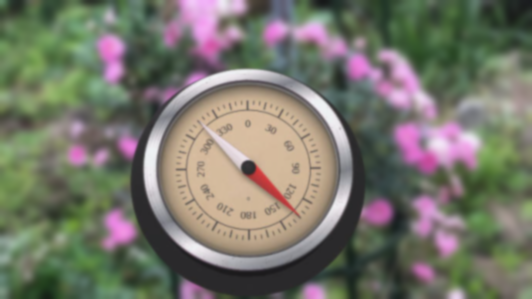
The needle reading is {"value": 135, "unit": "°"}
